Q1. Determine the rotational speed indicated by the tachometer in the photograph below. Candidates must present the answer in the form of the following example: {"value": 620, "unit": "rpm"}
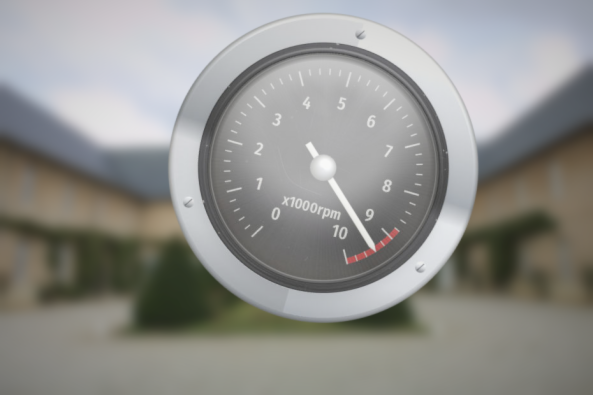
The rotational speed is {"value": 9400, "unit": "rpm"}
